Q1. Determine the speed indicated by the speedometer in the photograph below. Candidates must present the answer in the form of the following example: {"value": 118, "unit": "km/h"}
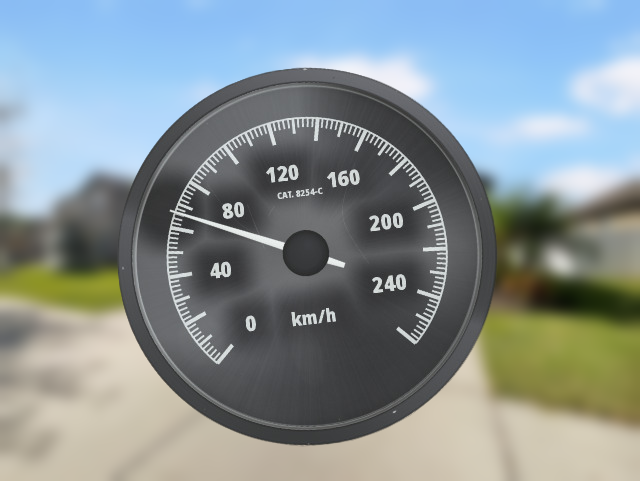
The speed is {"value": 66, "unit": "km/h"}
